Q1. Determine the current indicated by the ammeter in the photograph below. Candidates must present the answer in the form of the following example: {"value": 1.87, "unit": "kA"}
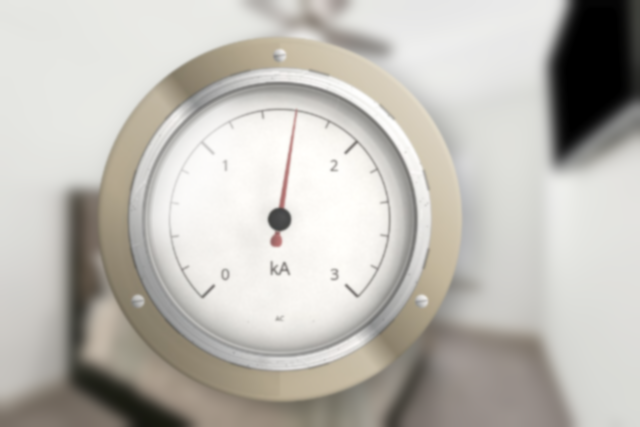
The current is {"value": 1.6, "unit": "kA"}
